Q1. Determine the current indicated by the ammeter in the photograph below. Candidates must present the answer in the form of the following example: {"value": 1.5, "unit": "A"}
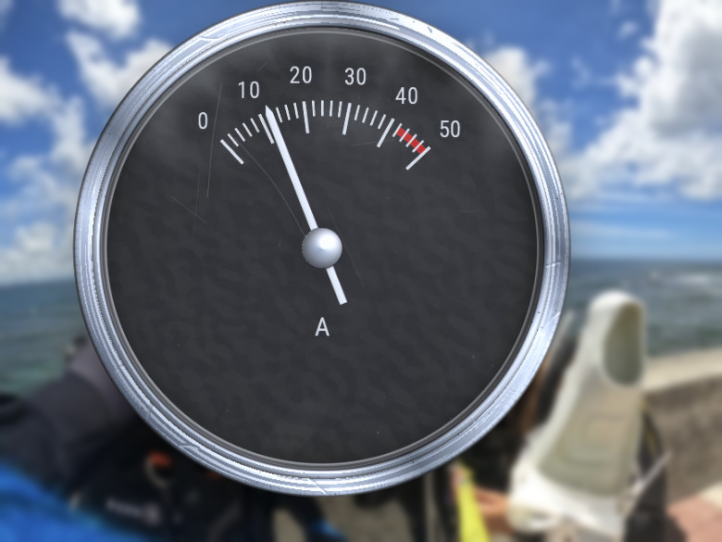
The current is {"value": 12, "unit": "A"}
